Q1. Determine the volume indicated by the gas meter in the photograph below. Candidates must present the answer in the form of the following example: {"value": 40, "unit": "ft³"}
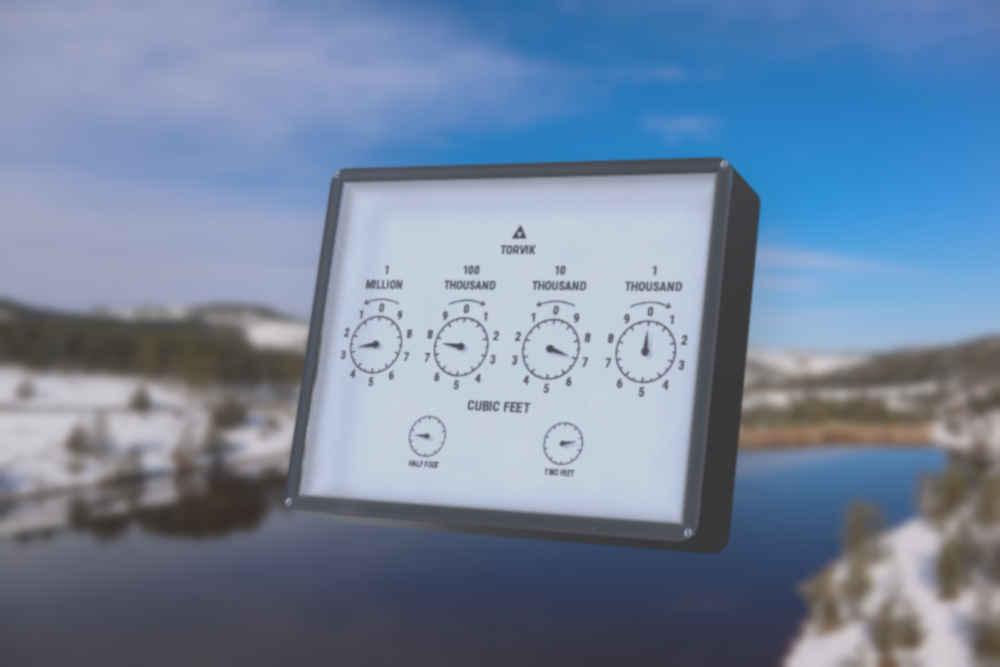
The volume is {"value": 277000, "unit": "ft³"}
